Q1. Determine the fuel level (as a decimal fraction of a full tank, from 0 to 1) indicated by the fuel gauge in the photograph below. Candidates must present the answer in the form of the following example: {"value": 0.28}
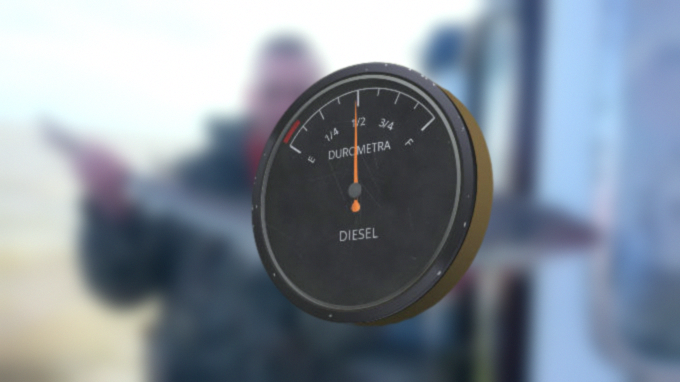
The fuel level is {"value": 0.5}
